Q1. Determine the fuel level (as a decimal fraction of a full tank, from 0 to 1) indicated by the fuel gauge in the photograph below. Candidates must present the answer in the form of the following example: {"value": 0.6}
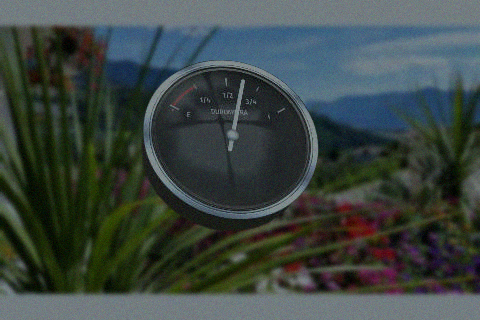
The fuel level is {"value": 0.625}
